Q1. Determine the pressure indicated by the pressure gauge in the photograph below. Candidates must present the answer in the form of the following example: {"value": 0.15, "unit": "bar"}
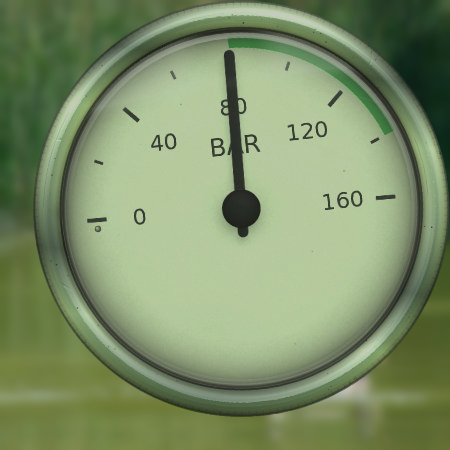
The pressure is {"value": 80, "unit": "bar"}
